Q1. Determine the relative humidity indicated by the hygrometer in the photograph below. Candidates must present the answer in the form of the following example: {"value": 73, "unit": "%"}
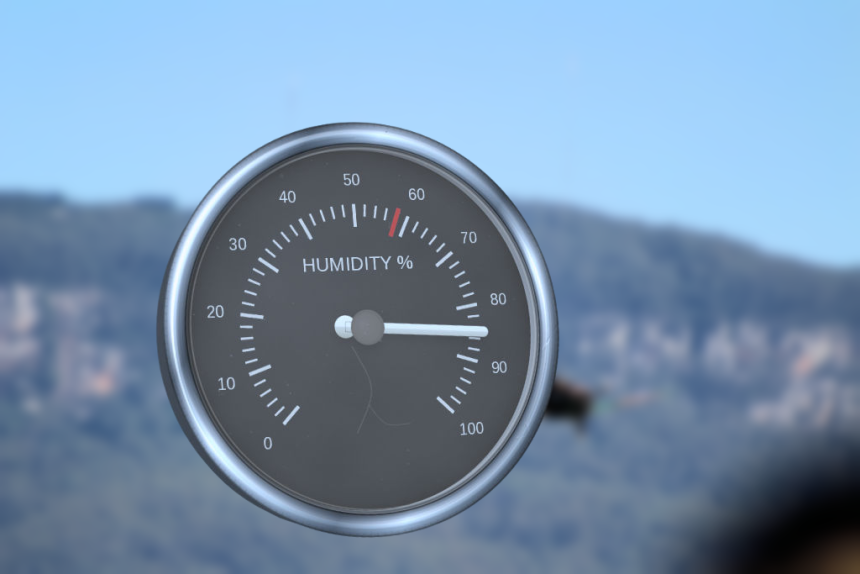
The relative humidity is {"value": 85, "unit": "%"}
